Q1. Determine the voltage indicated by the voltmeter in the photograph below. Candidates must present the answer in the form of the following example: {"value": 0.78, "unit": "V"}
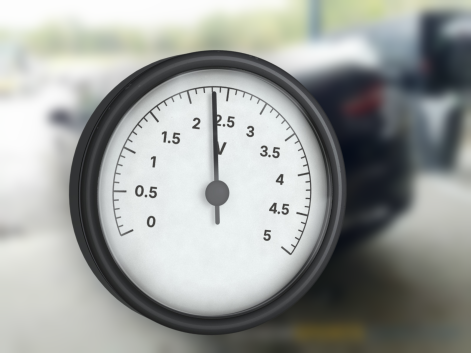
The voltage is {"value": 2.3, "unit": "V"}
